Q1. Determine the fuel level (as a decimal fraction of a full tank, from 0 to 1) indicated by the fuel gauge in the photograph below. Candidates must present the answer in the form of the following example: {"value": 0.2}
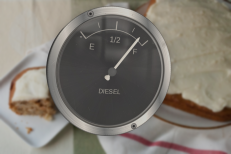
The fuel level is {"value": 0.875}
